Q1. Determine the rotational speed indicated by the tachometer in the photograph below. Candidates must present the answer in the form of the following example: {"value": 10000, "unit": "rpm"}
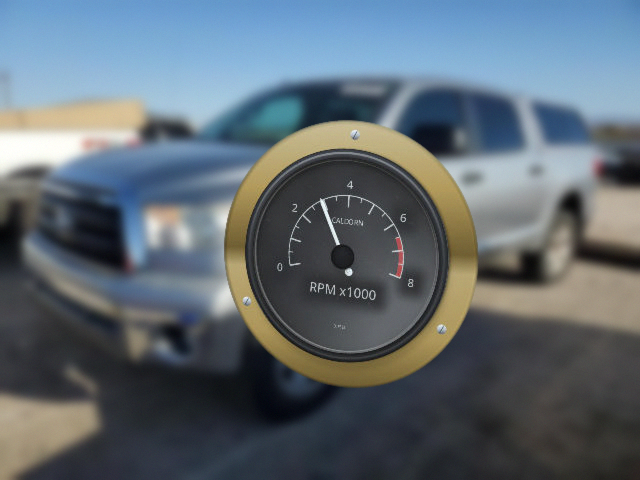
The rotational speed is {"value": 3000, "unit": "rpm"}
